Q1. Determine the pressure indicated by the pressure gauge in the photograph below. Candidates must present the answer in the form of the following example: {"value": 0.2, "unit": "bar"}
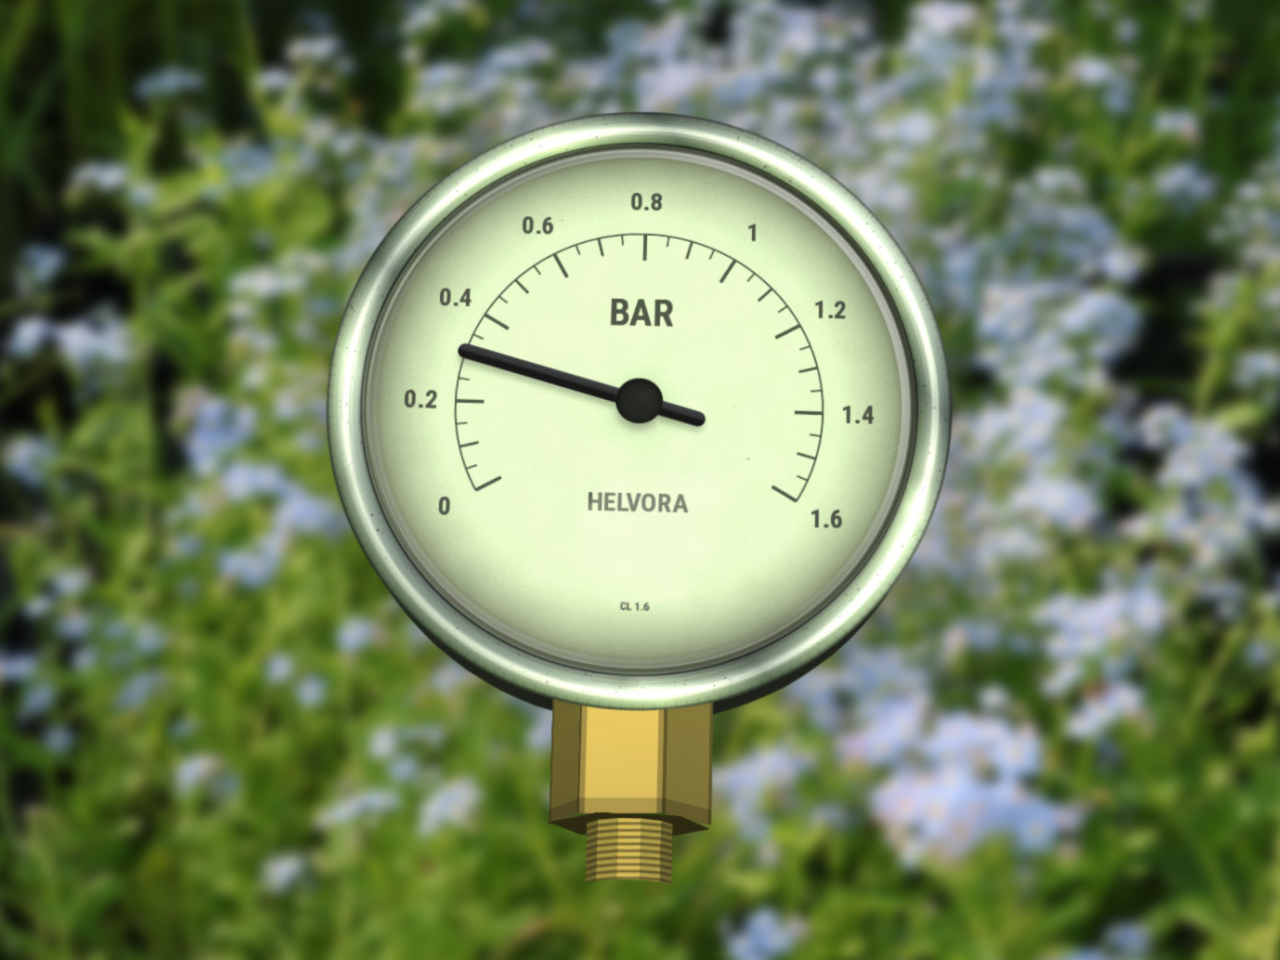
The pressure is {"value": 0.3, "unit": "bar"}
